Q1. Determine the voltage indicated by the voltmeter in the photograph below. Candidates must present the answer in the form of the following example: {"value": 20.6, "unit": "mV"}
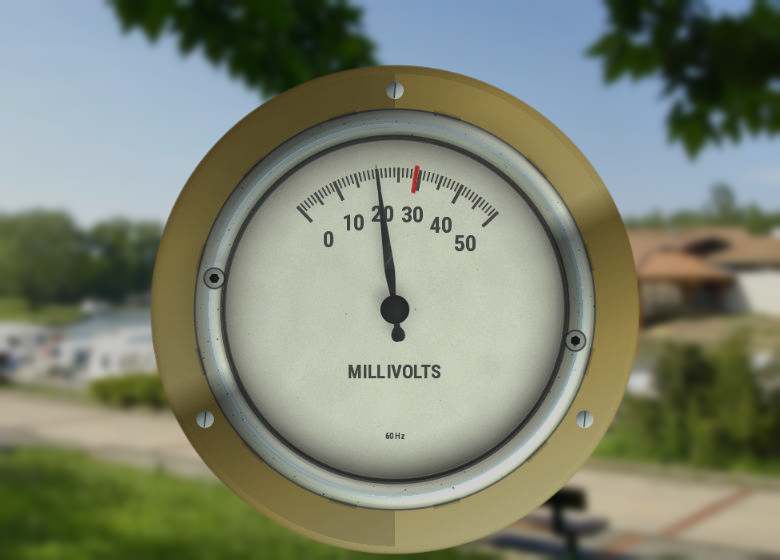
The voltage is {"value": 20, "unit": "mV"}
